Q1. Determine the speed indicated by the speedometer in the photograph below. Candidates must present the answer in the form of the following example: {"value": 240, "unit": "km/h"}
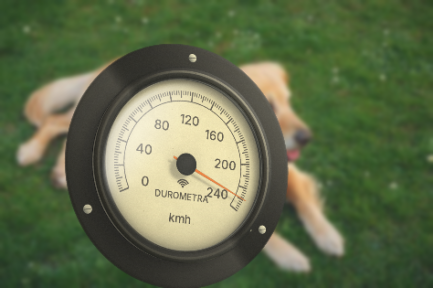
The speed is {"value": 230, "unit": "km/h"}
